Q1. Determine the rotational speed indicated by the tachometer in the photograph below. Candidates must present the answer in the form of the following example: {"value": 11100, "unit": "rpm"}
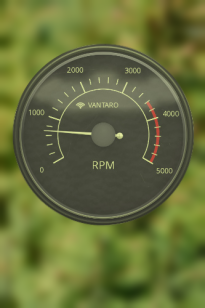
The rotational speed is {"value": 700, "unit": "rpm"}
